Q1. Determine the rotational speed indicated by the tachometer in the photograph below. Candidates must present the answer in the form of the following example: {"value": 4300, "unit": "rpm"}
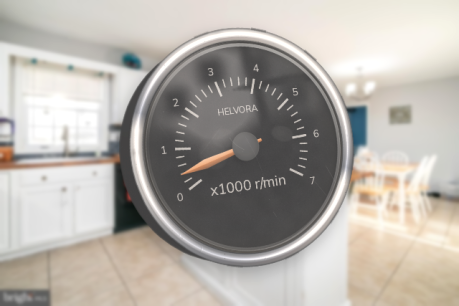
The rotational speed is {"value": 400, "unit": "rpm"}
